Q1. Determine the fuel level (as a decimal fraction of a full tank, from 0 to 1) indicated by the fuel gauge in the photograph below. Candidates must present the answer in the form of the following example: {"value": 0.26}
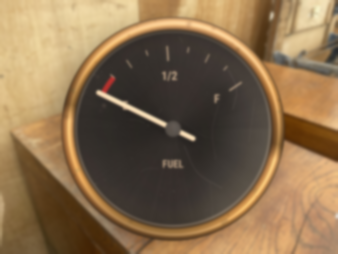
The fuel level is {"value": 0}
